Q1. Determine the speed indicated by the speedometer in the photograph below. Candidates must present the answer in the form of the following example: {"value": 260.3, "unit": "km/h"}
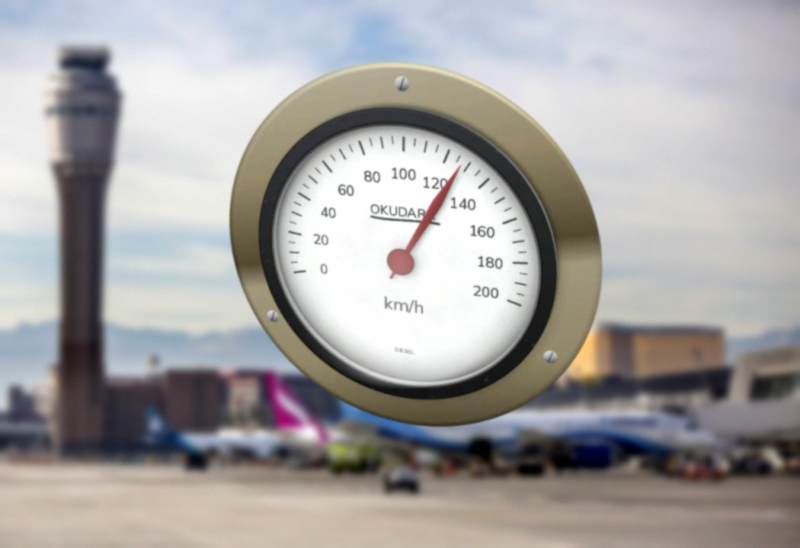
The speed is {"value": 127.5, "unit": "km/h"}
